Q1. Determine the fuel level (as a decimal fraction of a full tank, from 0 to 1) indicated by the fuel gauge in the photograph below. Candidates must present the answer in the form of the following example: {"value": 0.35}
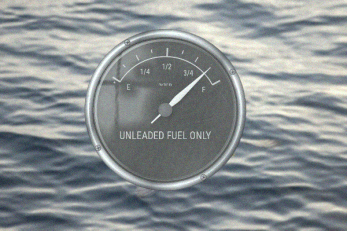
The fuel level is {"value": 0.875}
